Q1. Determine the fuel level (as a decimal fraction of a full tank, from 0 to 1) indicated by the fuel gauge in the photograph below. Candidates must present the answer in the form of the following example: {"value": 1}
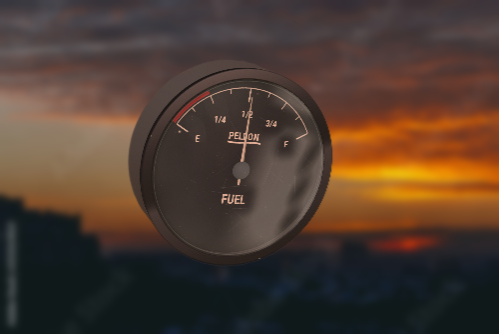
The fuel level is {"value": 0.5}
